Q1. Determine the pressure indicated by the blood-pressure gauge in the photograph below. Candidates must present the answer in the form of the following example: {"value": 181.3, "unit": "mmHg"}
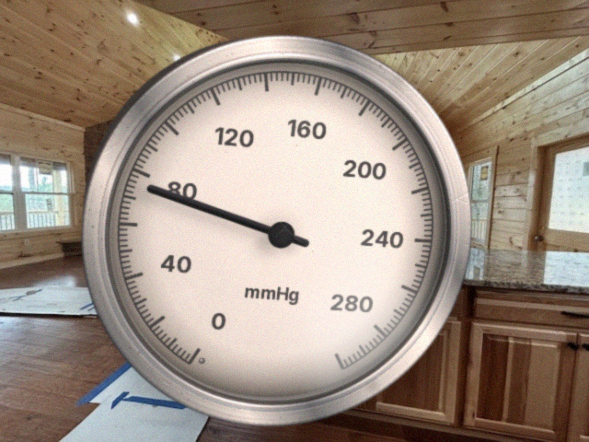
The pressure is {"value": 76, "unit": "mmHg"}
